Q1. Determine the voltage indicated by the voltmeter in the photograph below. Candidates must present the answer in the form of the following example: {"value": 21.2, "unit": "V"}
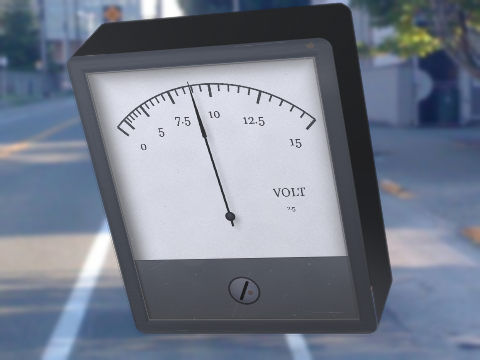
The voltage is {"value": 9, "unit": "V"}
